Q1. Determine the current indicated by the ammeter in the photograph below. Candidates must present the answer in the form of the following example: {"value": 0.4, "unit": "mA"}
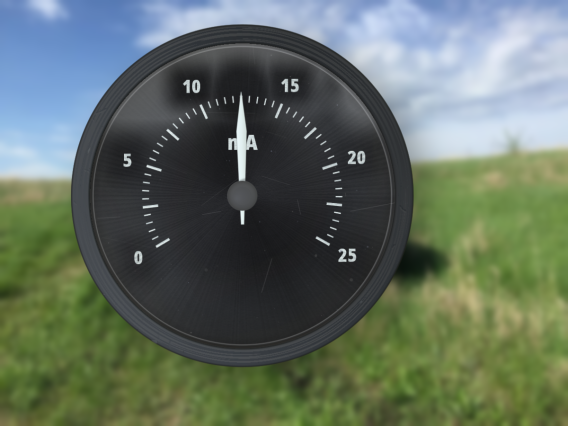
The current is {"value": 12.5, "unit": "mA"}
